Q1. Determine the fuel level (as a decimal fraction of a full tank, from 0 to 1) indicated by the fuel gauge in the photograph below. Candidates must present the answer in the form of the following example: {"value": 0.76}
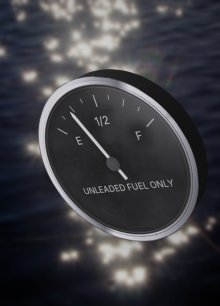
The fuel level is {"value": 0.25}
